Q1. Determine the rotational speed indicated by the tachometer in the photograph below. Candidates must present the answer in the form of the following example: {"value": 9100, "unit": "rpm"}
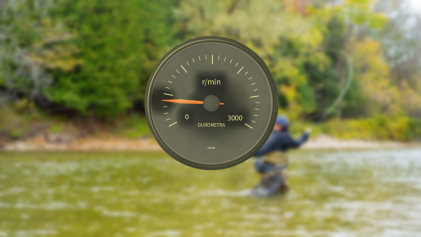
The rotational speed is {"value": 400, "unit": "rpm"}
